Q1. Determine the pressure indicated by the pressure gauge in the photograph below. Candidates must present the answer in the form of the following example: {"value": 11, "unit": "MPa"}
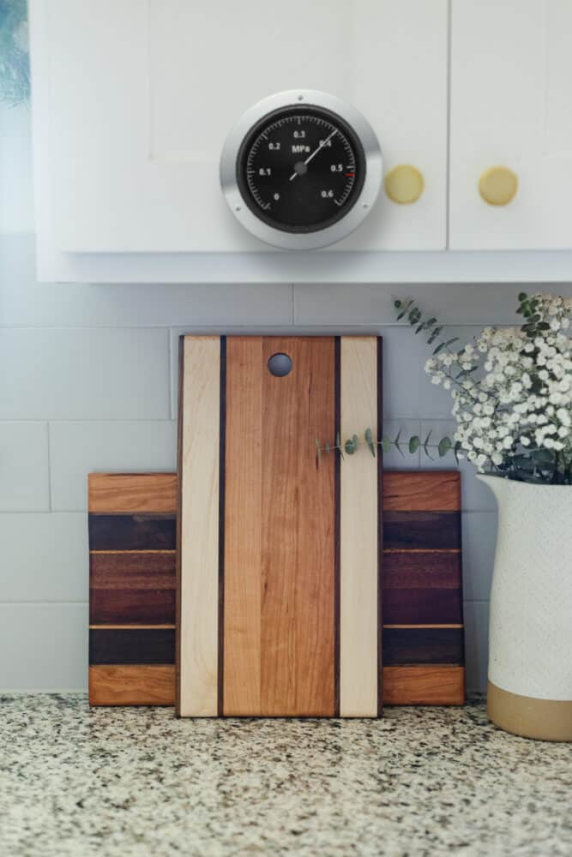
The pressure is {"value": 0.4, "unit": "MPa"}
